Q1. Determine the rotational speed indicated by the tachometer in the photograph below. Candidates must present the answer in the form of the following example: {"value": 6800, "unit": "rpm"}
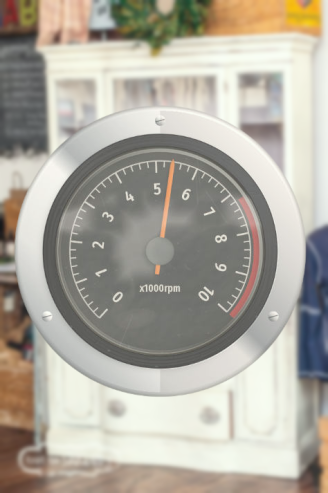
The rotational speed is {"value": 5400, "unit": "rpm"}
